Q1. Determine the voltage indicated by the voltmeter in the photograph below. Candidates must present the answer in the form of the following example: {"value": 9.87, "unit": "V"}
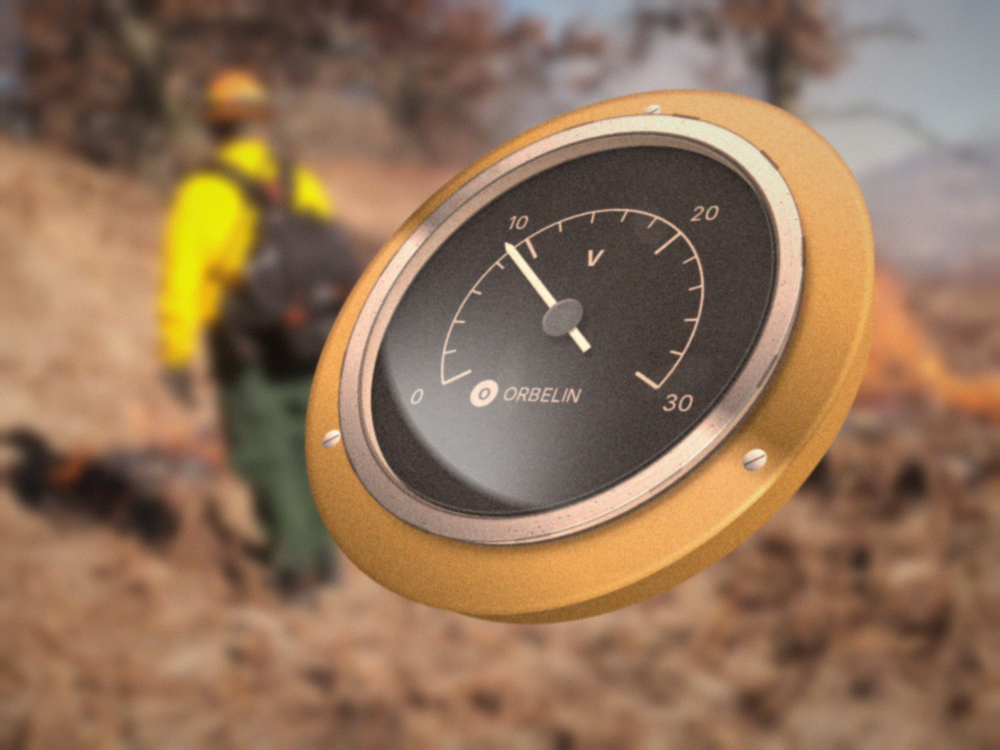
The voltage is {"value": 9, "unit": "V"}
